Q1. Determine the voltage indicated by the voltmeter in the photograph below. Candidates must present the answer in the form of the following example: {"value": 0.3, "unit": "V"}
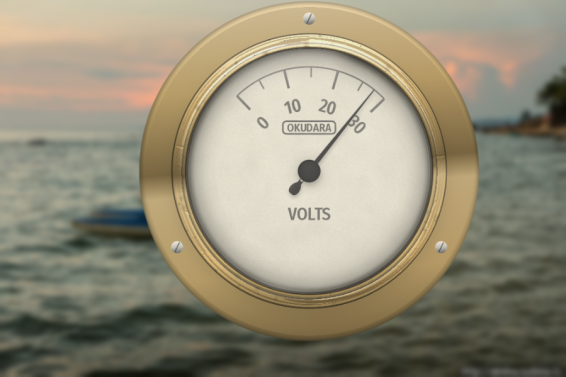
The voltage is {"value": 27.5, "unit": "V"}
